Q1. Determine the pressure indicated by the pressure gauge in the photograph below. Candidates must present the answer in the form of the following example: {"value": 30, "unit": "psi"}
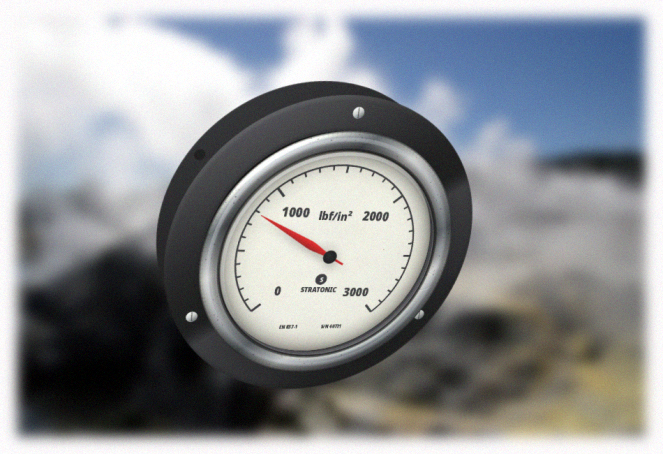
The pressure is {"value": 800, "unit": "psi"}
